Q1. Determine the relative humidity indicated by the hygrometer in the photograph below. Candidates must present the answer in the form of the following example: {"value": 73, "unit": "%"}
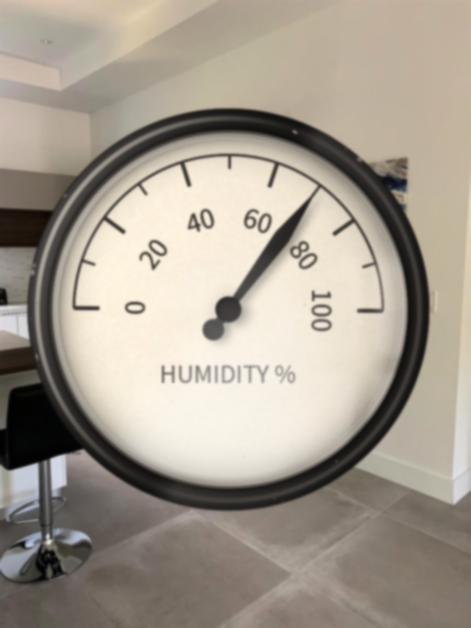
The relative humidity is {"value": 70, "unit": "%"}
